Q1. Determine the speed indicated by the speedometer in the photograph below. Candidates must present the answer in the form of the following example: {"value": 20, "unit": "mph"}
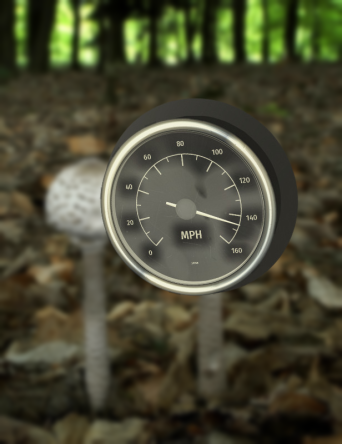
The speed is {"value": 145, "unit": "mph"}
